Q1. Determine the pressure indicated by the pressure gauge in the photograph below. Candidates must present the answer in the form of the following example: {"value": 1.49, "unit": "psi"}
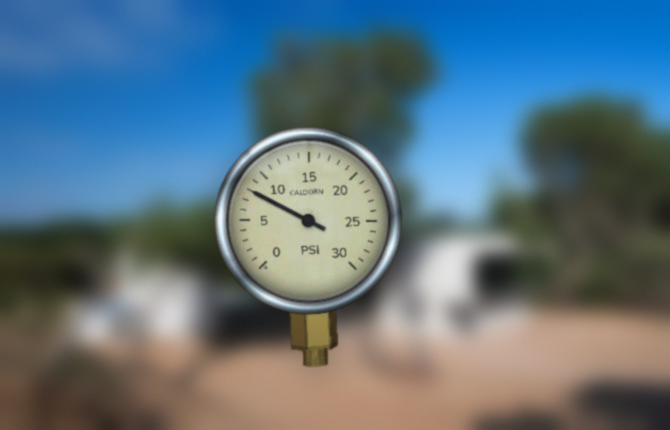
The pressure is {"value": 8, "unit": "psi"}
